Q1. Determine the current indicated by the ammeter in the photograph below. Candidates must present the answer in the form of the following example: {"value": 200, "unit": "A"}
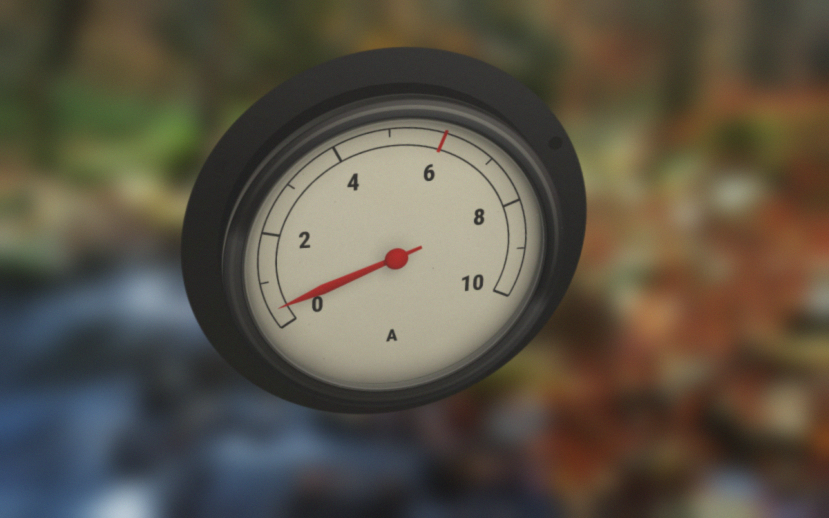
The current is {"value": 0.5, "unit": "A"}
